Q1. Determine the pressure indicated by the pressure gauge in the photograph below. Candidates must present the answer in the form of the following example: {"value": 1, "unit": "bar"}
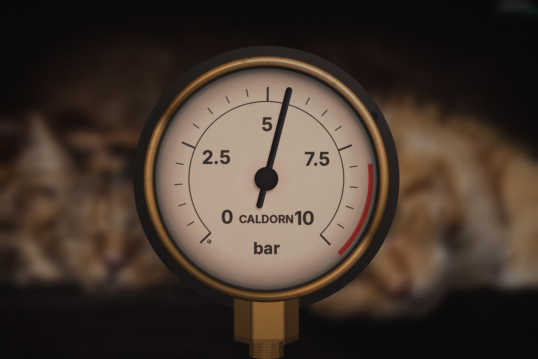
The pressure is {"value": 5.5, "unit": "bar"}
